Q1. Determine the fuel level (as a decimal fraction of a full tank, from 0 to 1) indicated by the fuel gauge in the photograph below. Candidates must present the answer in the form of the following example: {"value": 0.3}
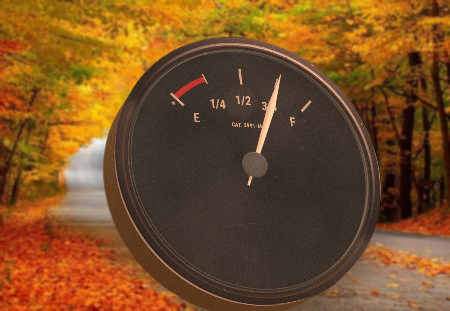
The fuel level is {"value": 0.75}
